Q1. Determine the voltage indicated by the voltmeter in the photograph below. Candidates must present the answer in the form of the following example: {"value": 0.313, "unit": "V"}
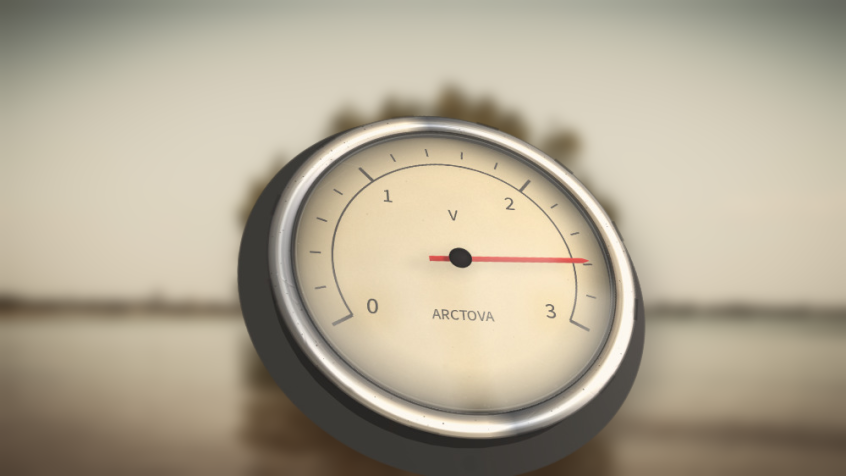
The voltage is {"value": 2.6, "unit": "V"}
